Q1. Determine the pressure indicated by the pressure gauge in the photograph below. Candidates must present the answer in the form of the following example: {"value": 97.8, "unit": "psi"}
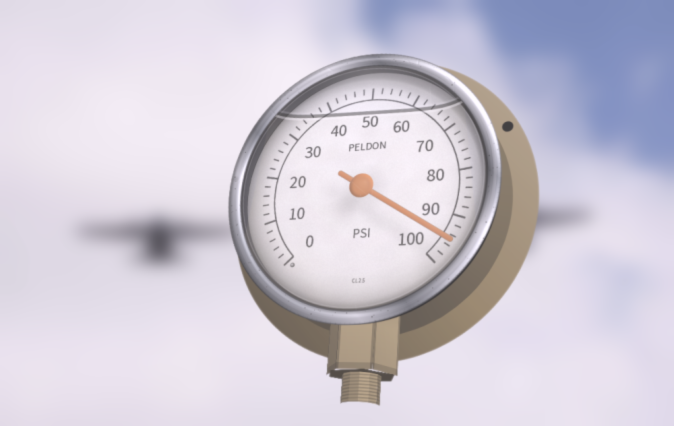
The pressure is {"value": 95, "unit": "psi"}
